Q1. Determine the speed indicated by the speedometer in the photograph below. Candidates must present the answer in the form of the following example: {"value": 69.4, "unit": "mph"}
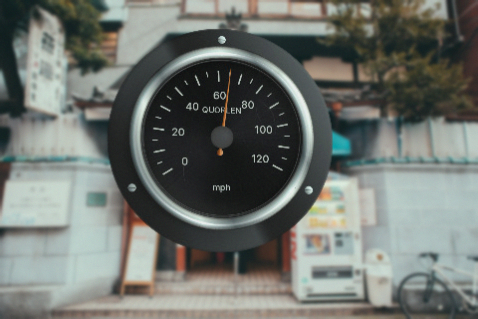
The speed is {"value": 65, "unit": "mph"}
